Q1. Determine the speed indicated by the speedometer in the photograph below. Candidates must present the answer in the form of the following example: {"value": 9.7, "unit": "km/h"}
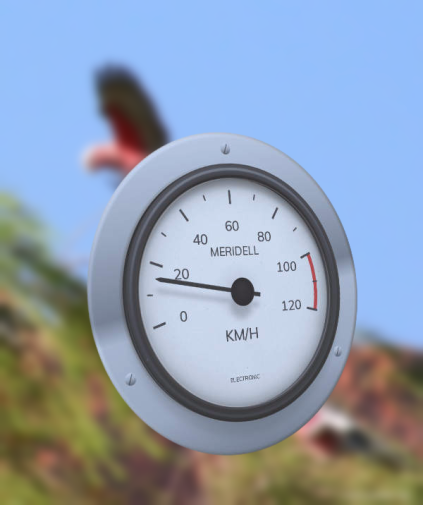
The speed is {"value": 15, "unit": "km/h"}
